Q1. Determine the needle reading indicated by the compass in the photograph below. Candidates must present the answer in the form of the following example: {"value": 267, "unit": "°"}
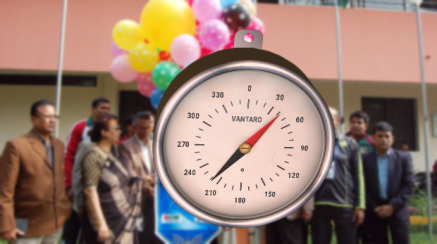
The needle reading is {"value": 40, "unit": "°"}
